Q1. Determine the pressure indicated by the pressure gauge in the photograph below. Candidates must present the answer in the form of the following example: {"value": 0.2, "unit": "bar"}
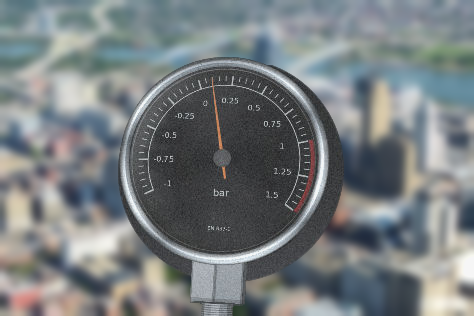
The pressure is {"value": 0.1, "unit": "bar"}
